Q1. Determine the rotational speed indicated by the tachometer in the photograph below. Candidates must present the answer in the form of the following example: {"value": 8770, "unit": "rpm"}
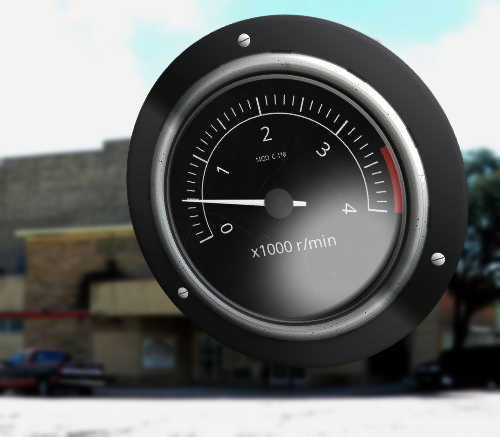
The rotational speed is {"value": 500, "unit": "rpm"}
